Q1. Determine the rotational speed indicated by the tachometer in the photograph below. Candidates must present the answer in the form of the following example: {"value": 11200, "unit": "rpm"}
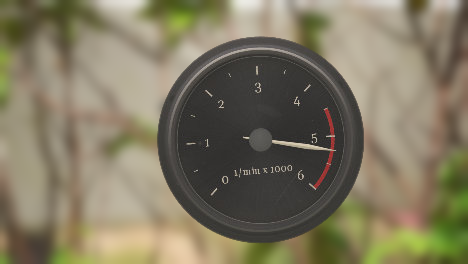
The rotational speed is {"value": 5250, "unit": "rpm"}
